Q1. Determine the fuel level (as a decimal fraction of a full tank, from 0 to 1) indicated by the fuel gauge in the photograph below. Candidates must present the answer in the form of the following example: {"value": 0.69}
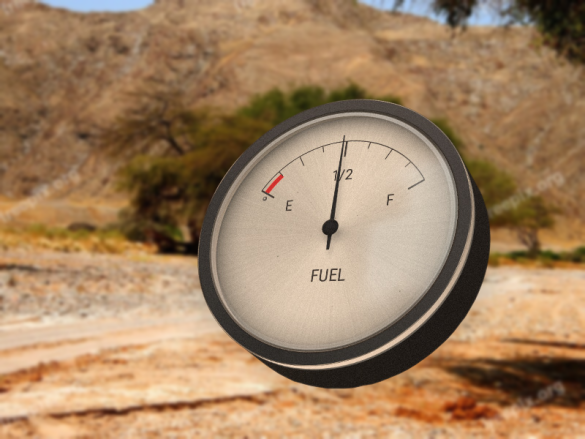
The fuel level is {"value": 0.5}
